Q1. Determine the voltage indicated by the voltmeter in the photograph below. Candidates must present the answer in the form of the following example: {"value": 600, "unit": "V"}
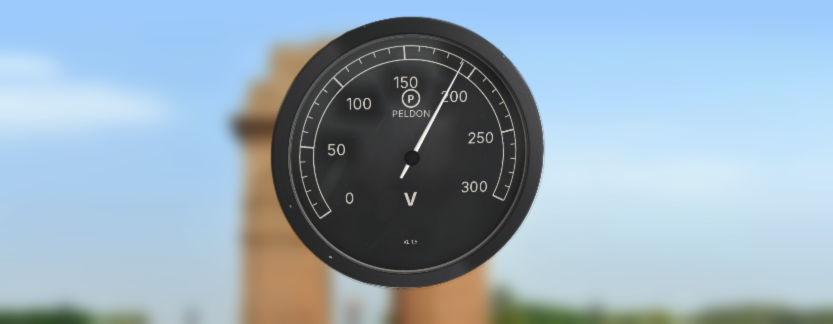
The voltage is {"value": 190, "unit": "V"}
